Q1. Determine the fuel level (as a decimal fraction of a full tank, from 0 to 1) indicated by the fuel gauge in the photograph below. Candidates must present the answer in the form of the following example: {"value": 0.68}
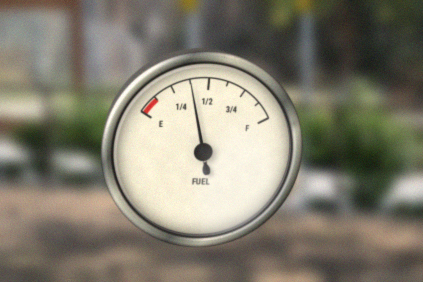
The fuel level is {"value": 0.375}
